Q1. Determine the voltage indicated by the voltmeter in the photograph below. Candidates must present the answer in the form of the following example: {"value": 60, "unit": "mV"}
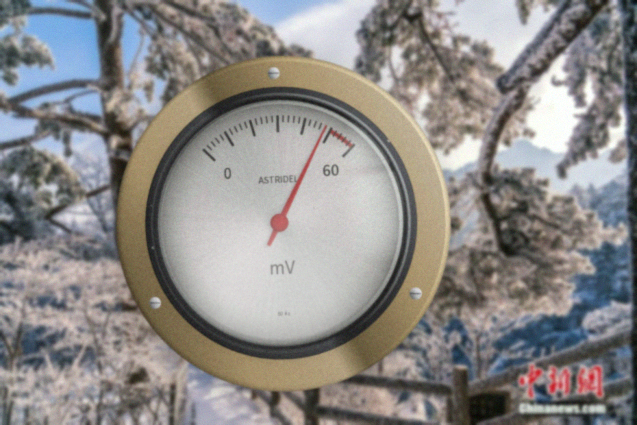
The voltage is {"value": 48, "unit": "mV"}
